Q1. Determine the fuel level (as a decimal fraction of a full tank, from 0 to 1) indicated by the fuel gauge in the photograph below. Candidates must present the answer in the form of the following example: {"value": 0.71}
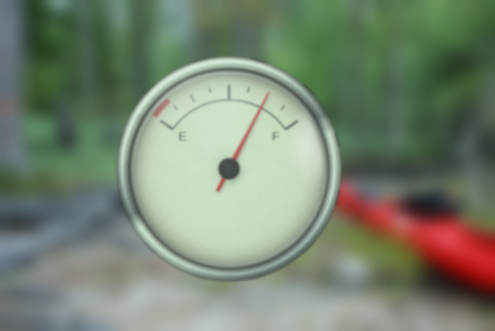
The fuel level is {"value": 0.75}
